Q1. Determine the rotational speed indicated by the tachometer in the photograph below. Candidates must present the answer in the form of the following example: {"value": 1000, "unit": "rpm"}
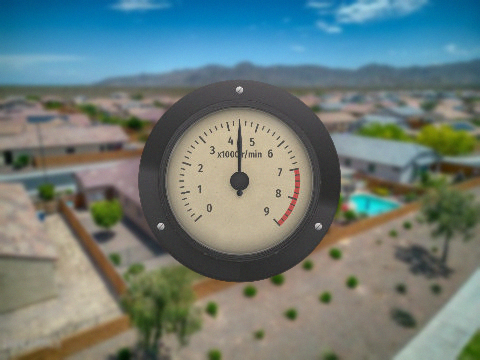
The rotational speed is {"value": 4400, "unit": "rpm"}
